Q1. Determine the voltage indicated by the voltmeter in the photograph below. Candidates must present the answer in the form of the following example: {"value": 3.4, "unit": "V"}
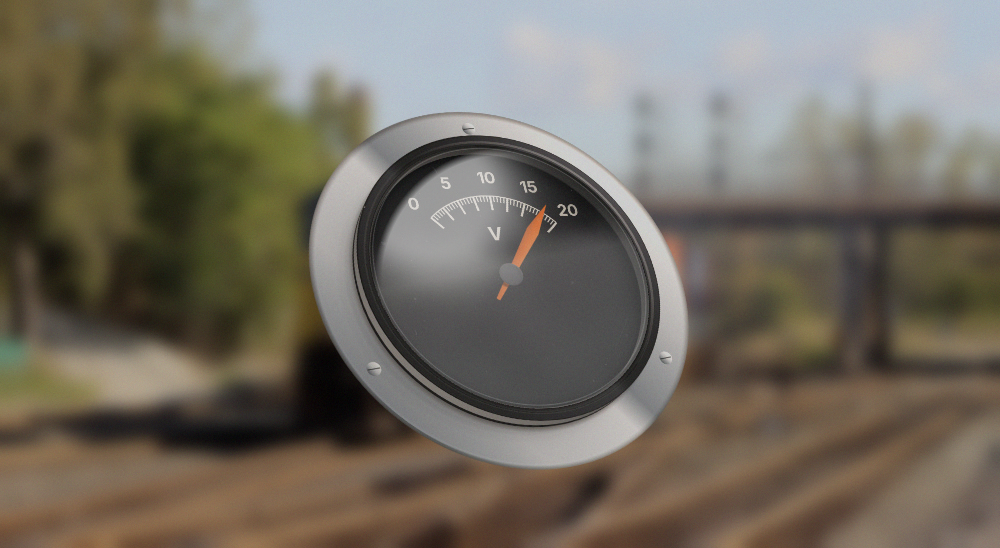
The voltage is {"value": 17.5, "unit": "V"}
